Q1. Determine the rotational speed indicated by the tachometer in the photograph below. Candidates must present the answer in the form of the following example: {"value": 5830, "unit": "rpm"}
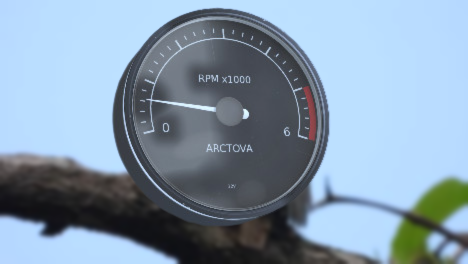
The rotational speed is {"value": 600, "unit": "rpm"}
